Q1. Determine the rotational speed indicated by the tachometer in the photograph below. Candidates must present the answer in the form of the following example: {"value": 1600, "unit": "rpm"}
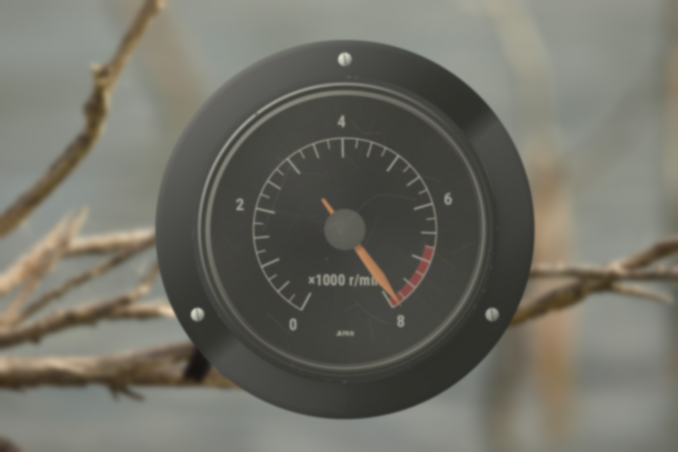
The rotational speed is {"value": 7875, "unit": "rpm"}
